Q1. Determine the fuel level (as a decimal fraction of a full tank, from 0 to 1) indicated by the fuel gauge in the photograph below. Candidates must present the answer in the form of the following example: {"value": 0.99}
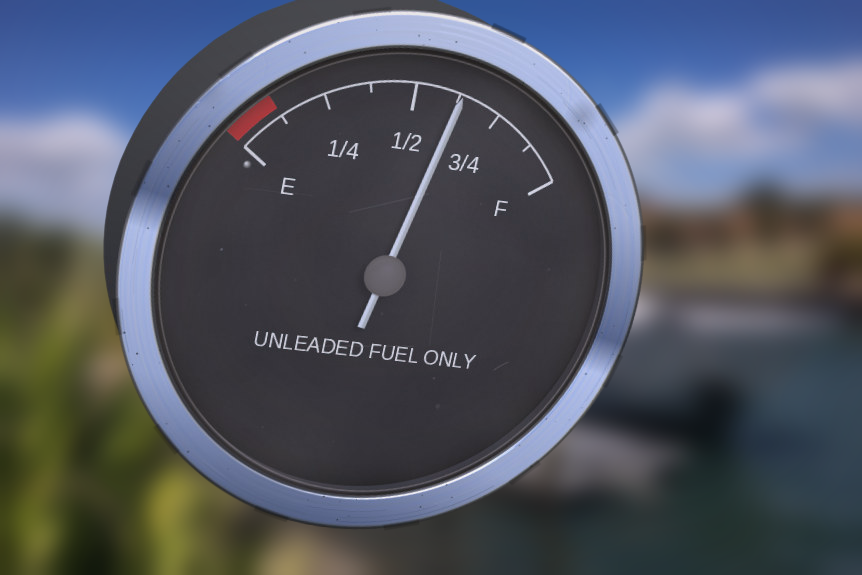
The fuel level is {"value": 0.625}
